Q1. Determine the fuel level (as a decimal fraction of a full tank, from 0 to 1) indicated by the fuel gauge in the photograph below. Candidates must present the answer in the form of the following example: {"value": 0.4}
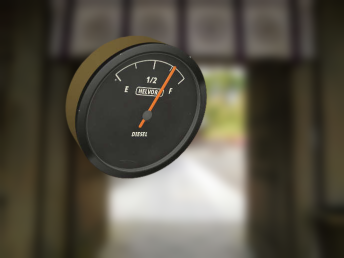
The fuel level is {"value": 0.75}
